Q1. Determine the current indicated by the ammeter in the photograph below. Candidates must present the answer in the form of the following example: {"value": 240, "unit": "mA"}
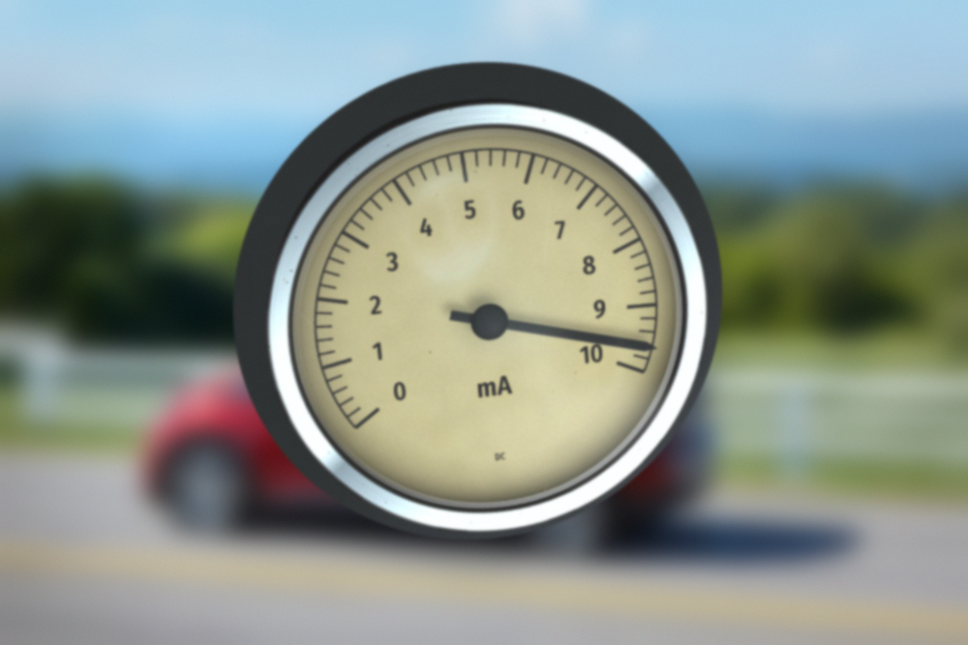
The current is {"value": 9.6, "unit": "mA"}
